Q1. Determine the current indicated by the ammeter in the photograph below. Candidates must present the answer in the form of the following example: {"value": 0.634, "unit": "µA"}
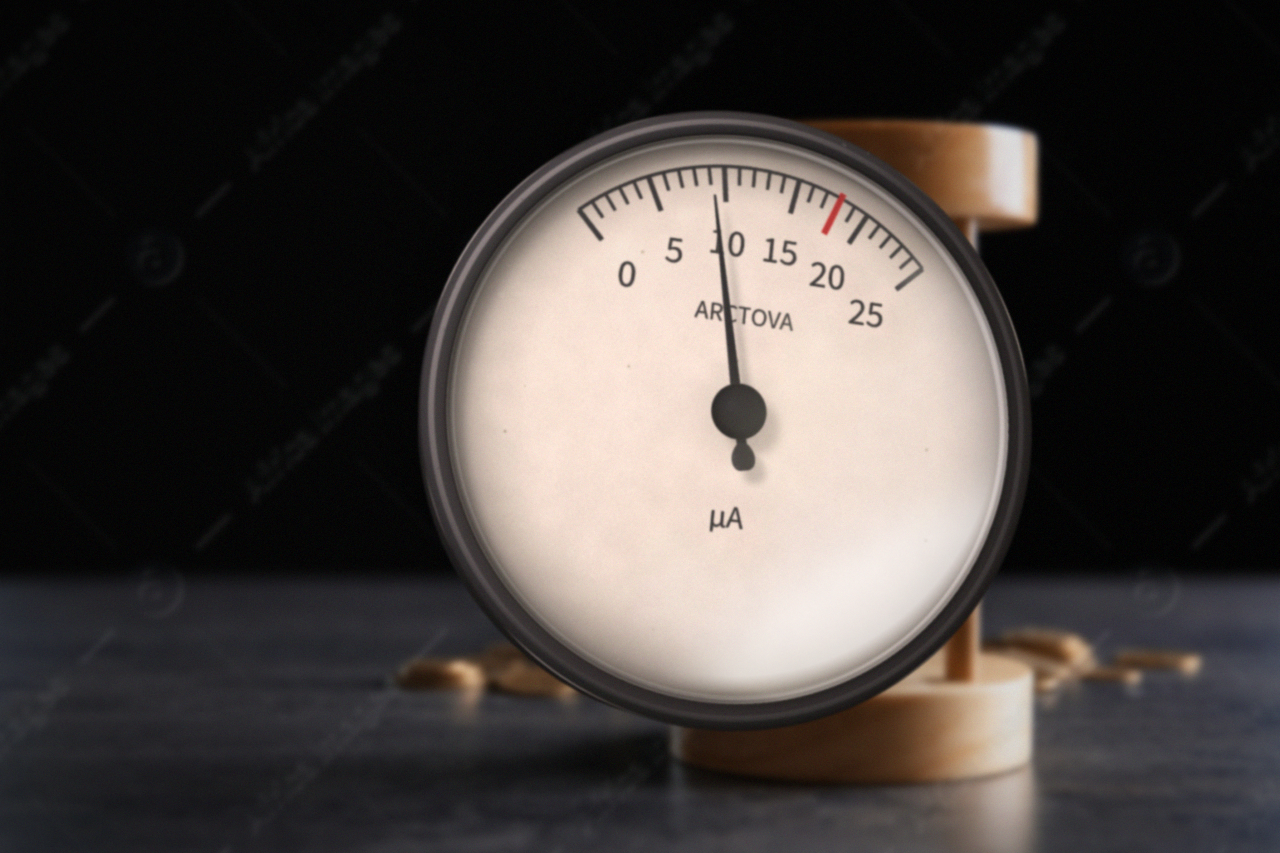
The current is {"value": 9, "unit": "µA"}
